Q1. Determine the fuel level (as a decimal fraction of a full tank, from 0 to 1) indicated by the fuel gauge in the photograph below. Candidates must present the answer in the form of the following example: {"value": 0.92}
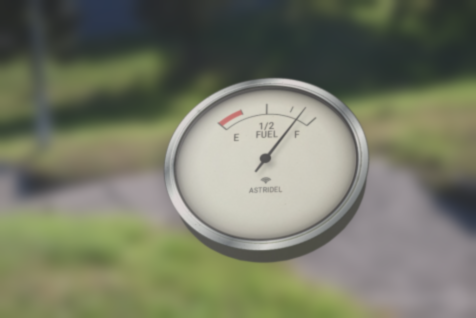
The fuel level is {"value": 0.875}
